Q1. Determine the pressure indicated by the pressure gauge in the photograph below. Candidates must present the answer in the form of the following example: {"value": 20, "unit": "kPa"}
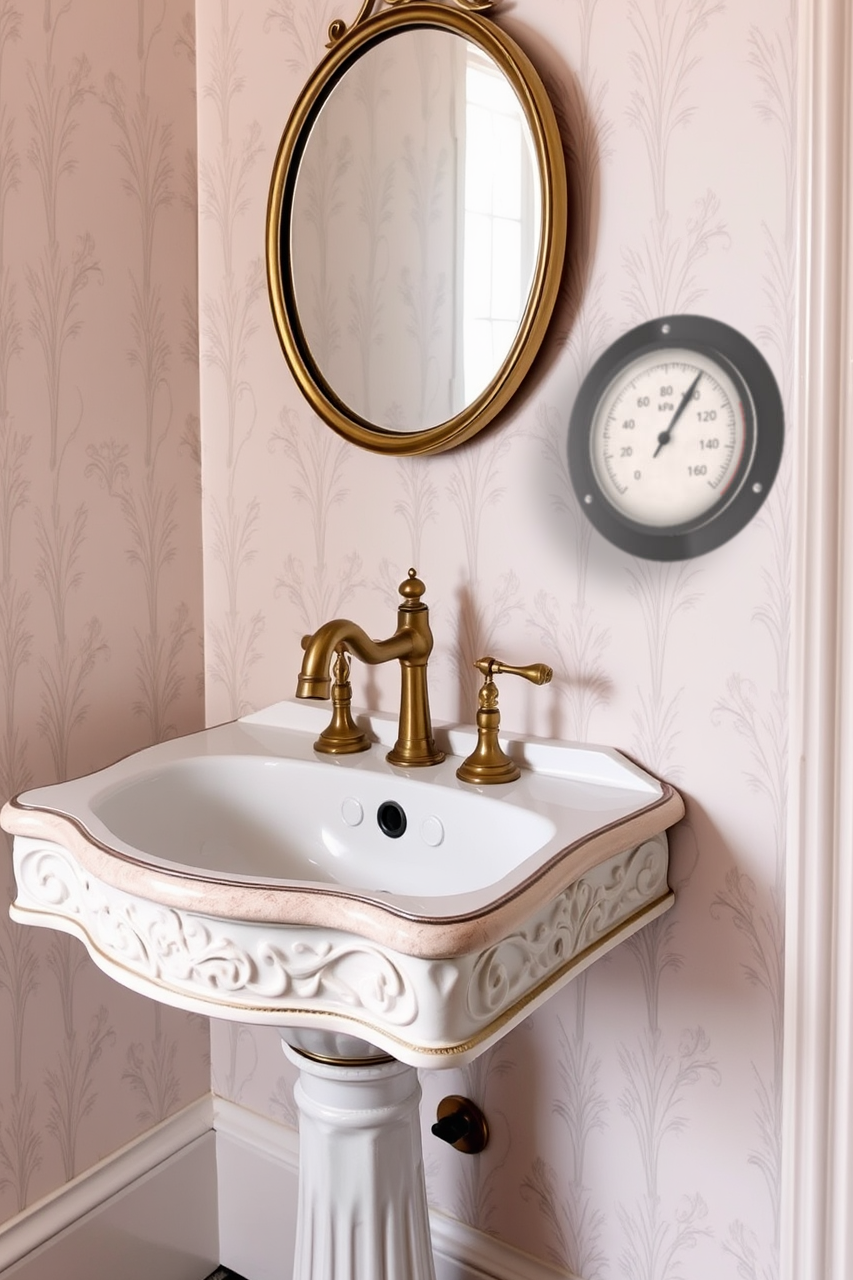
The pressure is {"value": 100, "unit": "kPa"}
